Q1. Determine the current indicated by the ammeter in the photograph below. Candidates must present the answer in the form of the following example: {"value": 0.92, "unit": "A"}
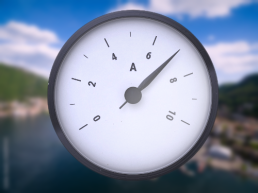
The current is {"value": 7, "unit": "A"}
